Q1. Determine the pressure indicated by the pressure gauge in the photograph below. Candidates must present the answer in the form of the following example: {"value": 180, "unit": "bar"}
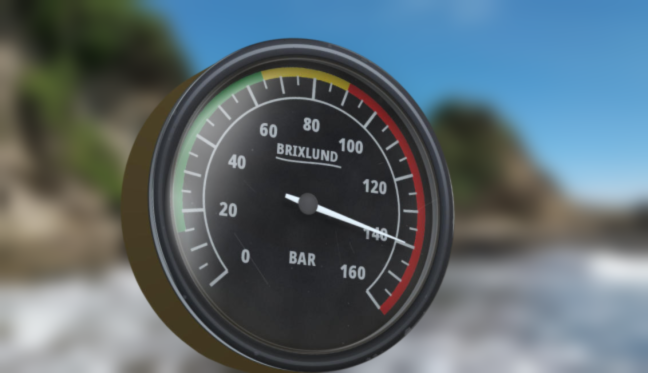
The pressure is {"value": 140, "unit": "bar"}
